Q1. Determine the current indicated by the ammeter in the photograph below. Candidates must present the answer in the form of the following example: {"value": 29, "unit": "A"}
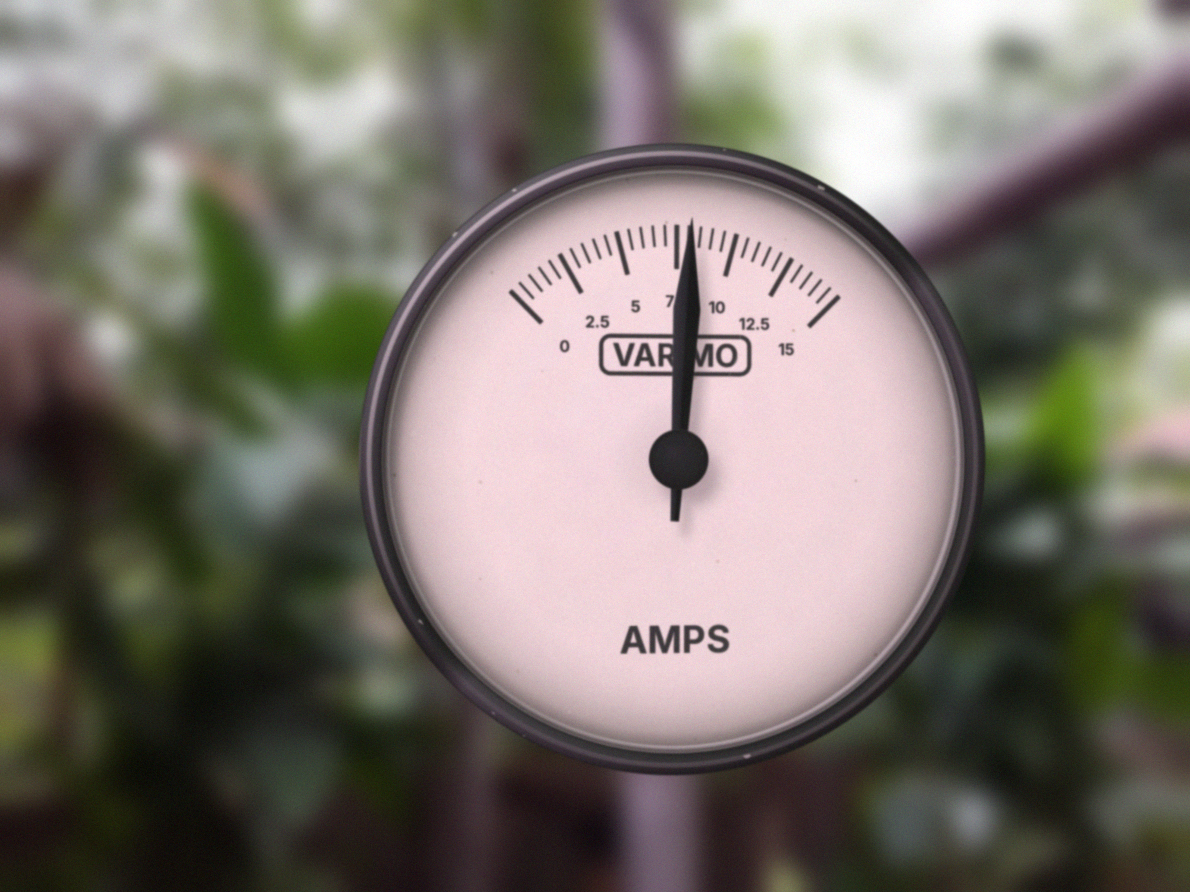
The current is {"value": 8, "unit": "A"}
